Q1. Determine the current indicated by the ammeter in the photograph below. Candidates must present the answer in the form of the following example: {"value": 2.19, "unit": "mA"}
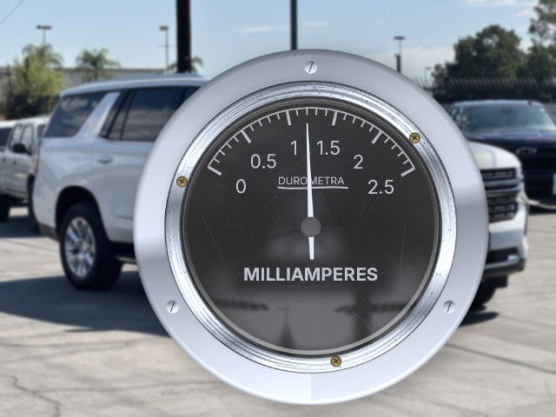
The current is {"value": 1.2, "unit": "mA"}
